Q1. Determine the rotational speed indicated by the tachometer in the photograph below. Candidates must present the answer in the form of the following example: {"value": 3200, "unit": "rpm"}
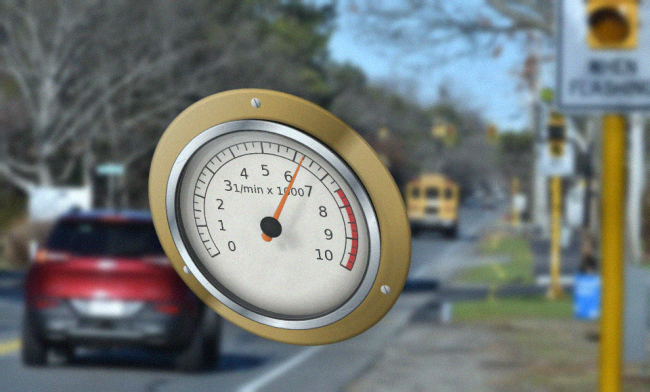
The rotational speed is {"value": 6250, "unit": "rpm"}
